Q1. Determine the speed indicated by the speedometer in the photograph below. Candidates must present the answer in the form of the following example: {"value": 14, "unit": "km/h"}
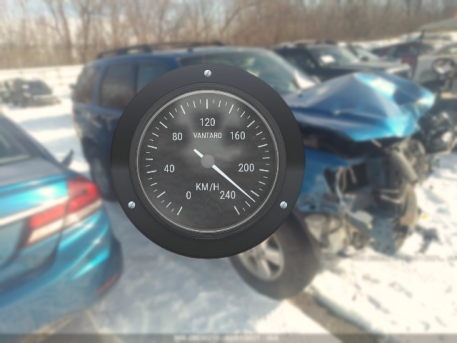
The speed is {"value": 225, "unit": "km/h"}
